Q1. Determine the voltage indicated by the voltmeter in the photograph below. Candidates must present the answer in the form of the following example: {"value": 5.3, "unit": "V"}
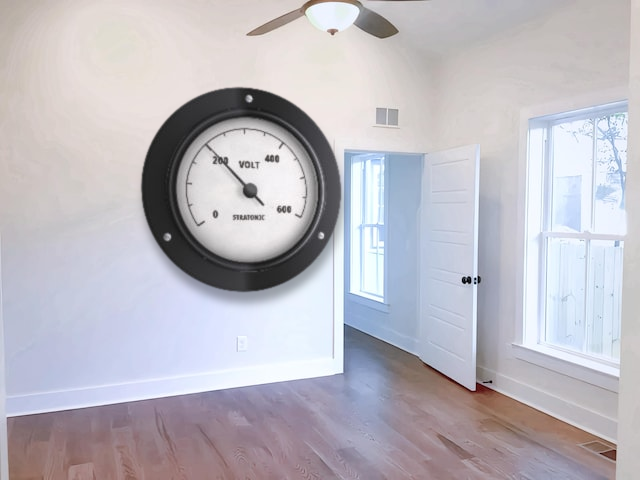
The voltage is {"value": 200, "unit": "V"}
